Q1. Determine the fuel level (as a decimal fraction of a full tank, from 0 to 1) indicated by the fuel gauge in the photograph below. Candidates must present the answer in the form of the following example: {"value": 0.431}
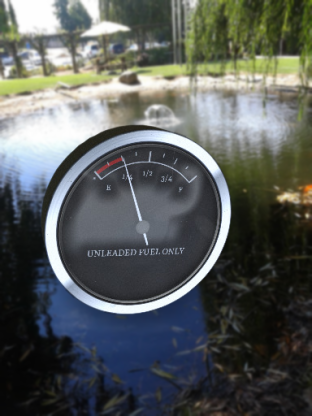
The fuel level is {"value": 0.25}
